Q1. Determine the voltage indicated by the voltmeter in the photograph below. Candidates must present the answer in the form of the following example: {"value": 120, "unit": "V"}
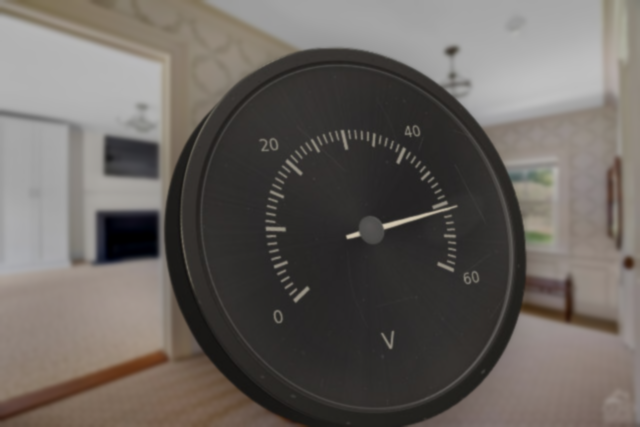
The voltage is {"value": 51, "unit": "V"}
